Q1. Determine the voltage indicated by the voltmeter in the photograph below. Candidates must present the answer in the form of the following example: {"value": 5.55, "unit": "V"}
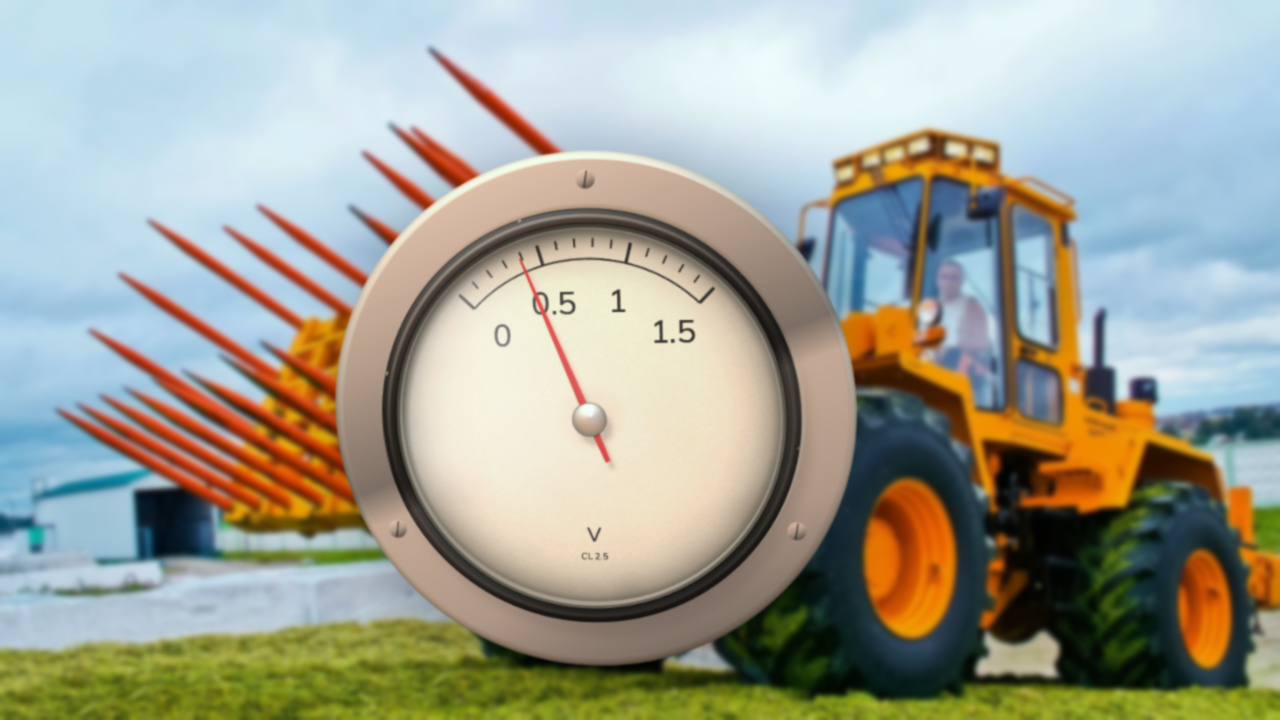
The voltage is {"value": 0.4, "unit": "V"}
